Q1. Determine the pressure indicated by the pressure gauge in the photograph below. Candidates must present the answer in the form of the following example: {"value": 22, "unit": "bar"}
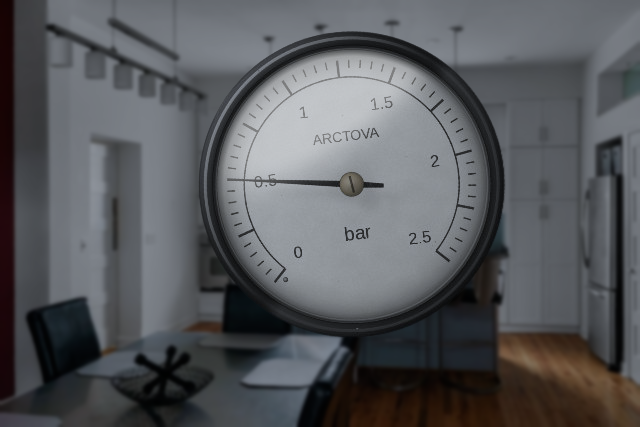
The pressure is {"value": 0.5, "unit": "bar"}
